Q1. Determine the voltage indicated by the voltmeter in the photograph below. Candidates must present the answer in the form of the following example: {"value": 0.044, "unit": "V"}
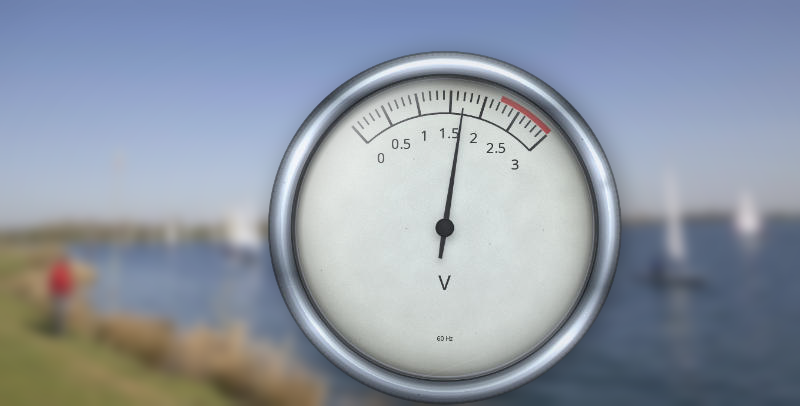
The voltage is {"value": 1.7, "unit": "V"}
